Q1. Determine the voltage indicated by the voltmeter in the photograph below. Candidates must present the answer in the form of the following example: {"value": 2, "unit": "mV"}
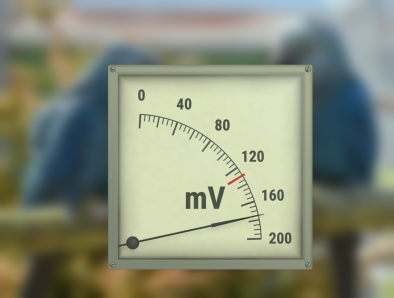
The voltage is {"value": 175, "unit": "mV"}
